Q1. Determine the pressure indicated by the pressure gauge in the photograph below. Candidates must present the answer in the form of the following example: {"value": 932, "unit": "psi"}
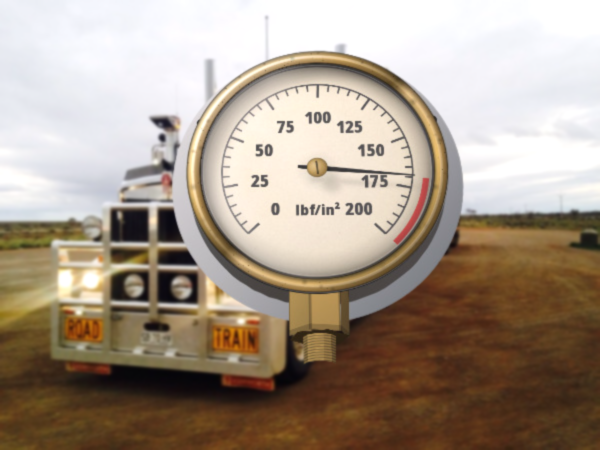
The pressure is {"value": 170, "unit": "psi"}
